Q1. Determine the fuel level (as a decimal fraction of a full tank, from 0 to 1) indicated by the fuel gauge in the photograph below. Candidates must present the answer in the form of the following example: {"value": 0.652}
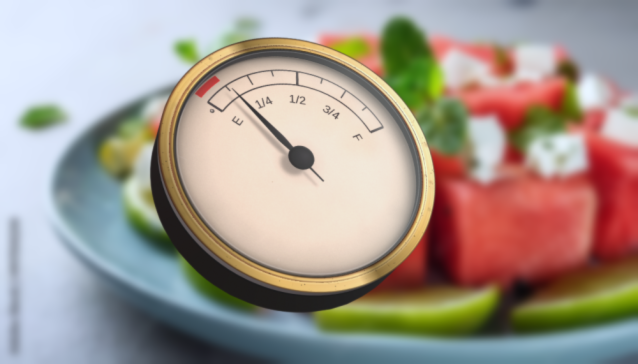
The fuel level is {"value": 0.125}
